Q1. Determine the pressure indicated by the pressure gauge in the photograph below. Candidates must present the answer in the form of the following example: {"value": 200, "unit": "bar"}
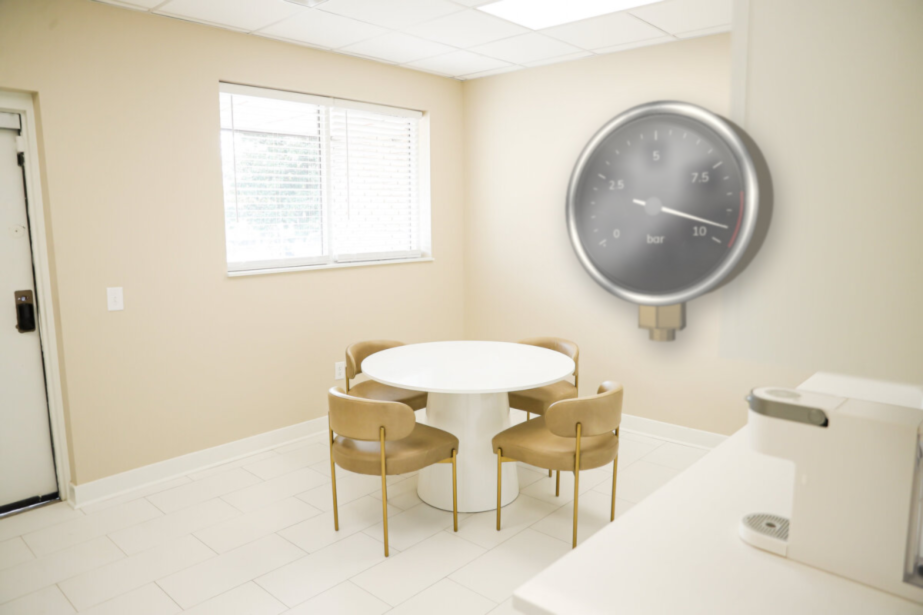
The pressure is {"value": 9.5, "unit": "bar"}
